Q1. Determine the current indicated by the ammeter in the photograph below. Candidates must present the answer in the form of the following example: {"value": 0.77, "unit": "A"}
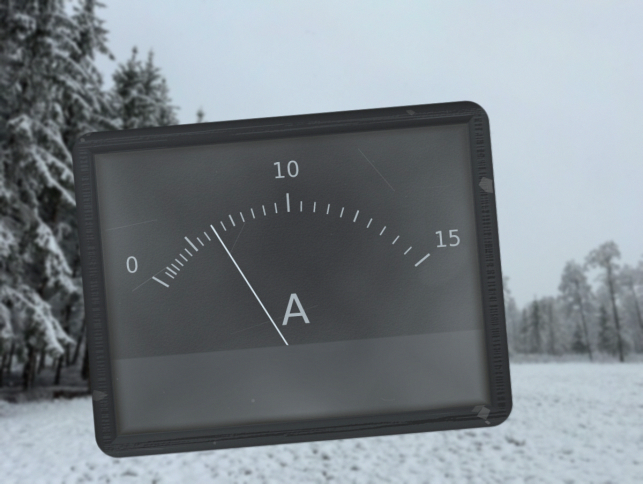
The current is {"value": 6.5, "unit": "A"}
